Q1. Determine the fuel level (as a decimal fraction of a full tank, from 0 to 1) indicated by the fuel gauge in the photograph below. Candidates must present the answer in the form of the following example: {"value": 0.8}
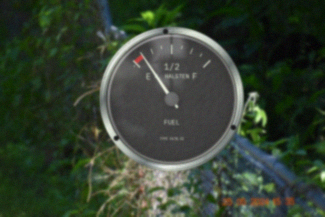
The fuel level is {"value": 0.125}
